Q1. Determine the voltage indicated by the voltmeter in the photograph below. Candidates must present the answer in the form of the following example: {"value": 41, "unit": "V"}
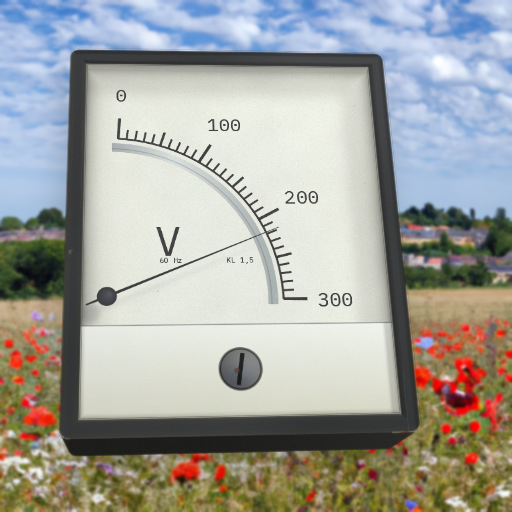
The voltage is {"value": 220, "unit": "V"}
